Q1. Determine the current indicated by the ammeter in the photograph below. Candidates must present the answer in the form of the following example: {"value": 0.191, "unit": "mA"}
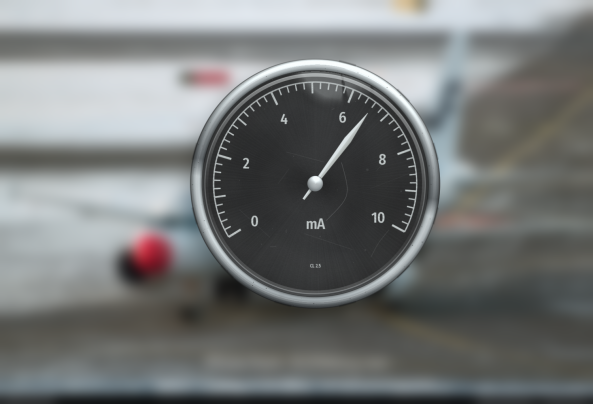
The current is {"value": 6.6, "unit": "mA"}
